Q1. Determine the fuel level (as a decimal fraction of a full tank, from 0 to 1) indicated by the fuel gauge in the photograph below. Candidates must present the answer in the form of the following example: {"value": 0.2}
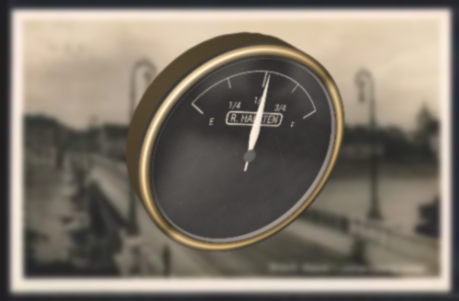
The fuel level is {"value": 0.5}
